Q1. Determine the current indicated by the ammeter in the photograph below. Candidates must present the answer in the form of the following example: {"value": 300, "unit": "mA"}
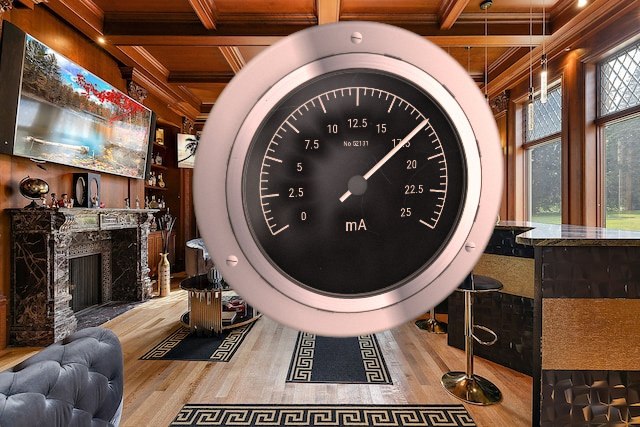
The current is {"value": 17.5, "unit": "mA"}
